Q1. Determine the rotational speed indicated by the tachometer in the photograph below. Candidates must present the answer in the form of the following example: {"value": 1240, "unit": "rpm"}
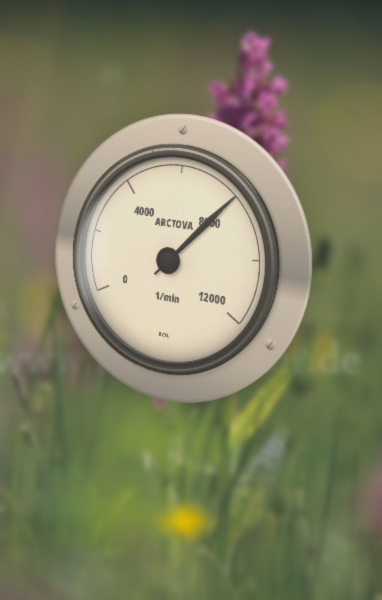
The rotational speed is {"value": 8000, "unit": "rpm"}
